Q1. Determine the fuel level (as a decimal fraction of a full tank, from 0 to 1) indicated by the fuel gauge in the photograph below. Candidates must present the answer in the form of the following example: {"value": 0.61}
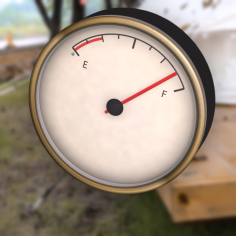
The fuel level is {"value": 0.875}
